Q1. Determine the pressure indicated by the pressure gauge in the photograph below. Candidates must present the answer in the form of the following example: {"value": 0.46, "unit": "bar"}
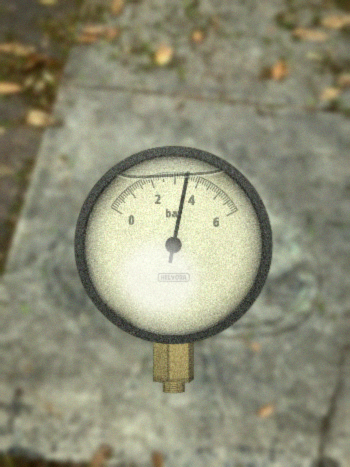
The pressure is {"value": 3.5, "unit": "bar"}
